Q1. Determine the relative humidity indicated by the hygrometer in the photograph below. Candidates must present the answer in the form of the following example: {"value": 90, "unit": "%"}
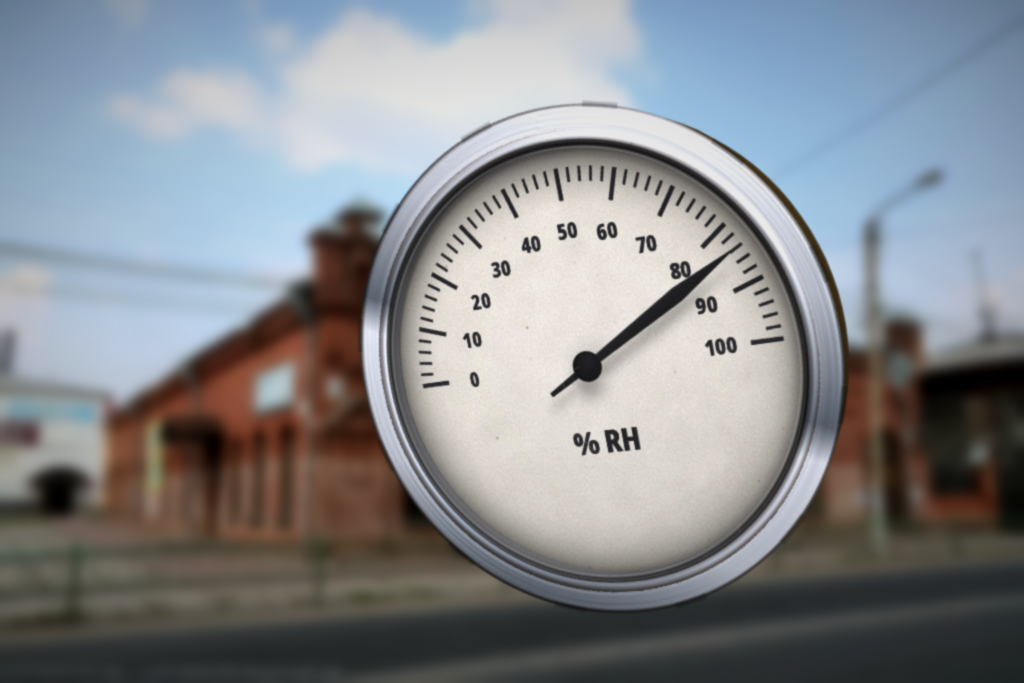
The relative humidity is {"value": 84, "unit": "%"}
